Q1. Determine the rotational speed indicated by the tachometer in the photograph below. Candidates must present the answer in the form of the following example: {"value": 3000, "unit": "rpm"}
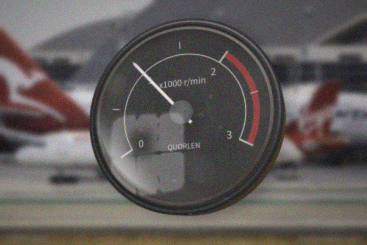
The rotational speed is {"value": 1000, "unit": "rpm"}
